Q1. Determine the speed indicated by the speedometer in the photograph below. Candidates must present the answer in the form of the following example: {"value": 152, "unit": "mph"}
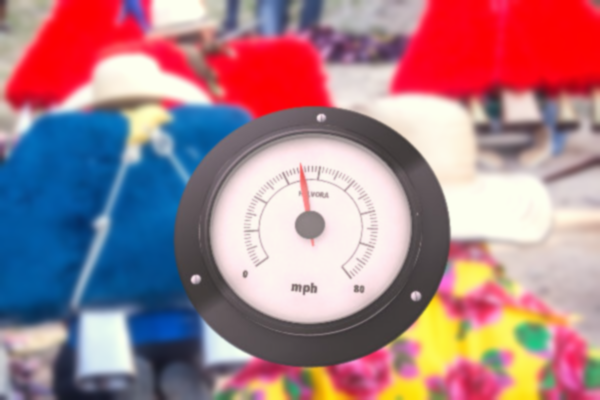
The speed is {"value": 35, "unit": "mph"}
